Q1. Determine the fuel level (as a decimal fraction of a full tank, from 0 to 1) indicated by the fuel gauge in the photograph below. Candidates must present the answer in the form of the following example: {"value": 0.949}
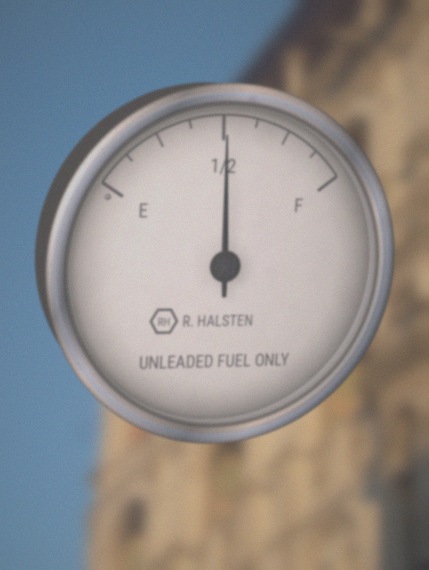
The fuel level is {"value": 0.5}
